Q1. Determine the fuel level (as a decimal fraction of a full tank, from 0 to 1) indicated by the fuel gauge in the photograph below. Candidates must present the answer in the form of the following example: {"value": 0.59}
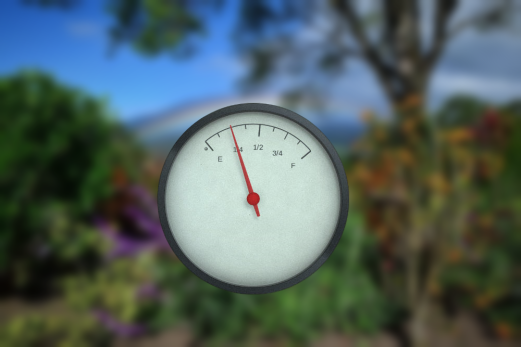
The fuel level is {"value": 0.25}
